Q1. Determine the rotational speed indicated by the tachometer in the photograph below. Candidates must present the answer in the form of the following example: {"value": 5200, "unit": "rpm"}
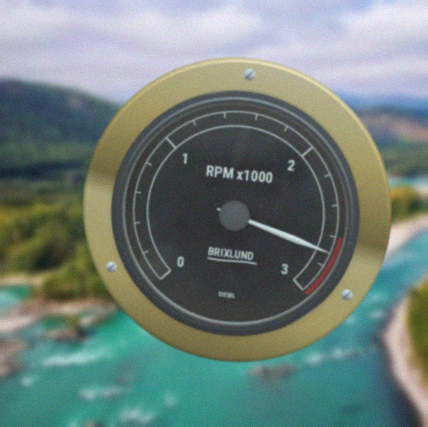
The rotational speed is {"value": 2700, "unit": "rpm"}
